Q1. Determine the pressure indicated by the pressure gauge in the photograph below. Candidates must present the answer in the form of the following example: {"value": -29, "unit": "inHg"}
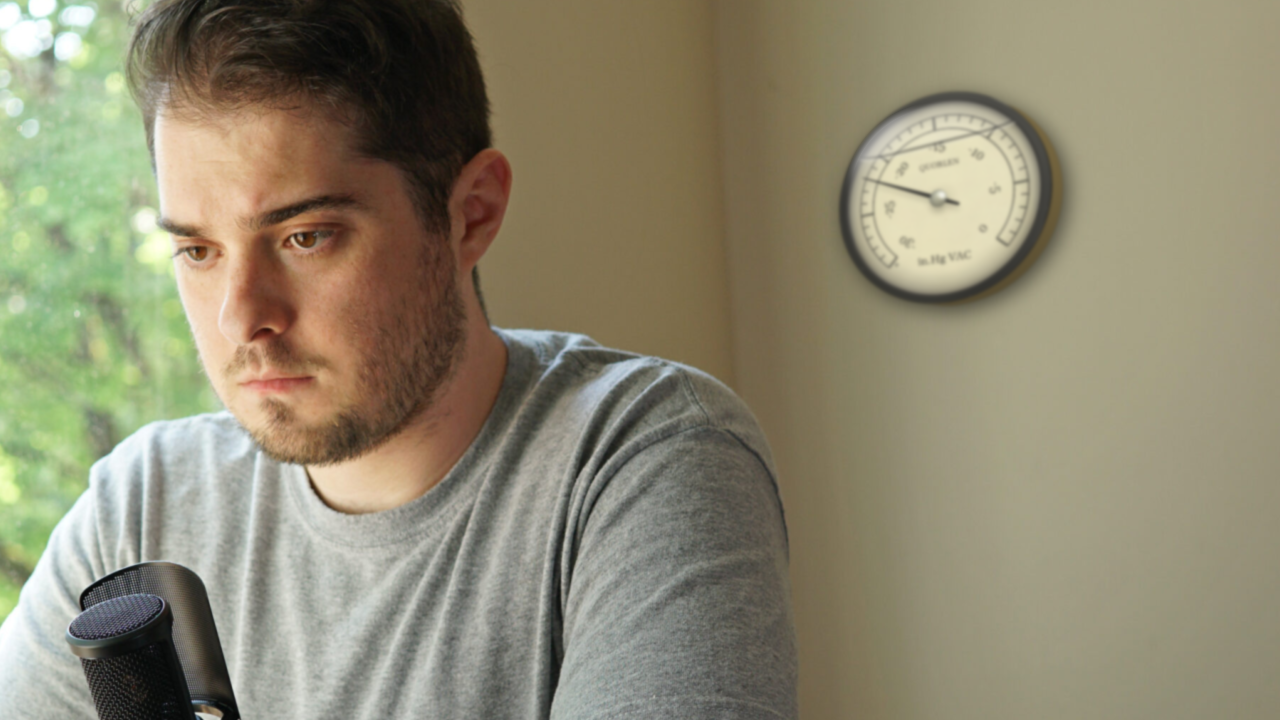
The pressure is {"value": -22, "unit": "inHg"}
